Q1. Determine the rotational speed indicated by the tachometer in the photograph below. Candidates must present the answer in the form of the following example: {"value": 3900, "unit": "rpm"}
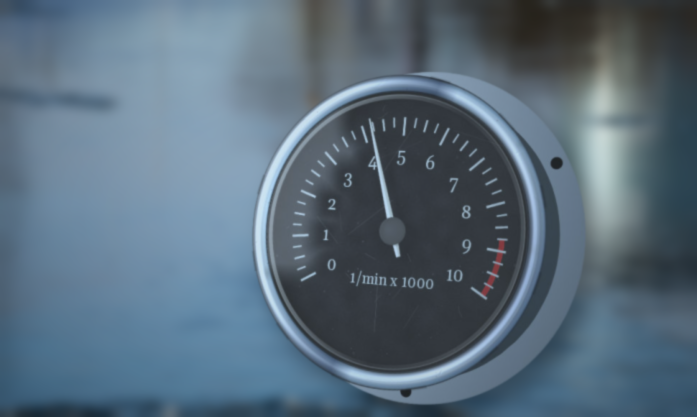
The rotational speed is {"value": 4250, "unit": "rpm"}
